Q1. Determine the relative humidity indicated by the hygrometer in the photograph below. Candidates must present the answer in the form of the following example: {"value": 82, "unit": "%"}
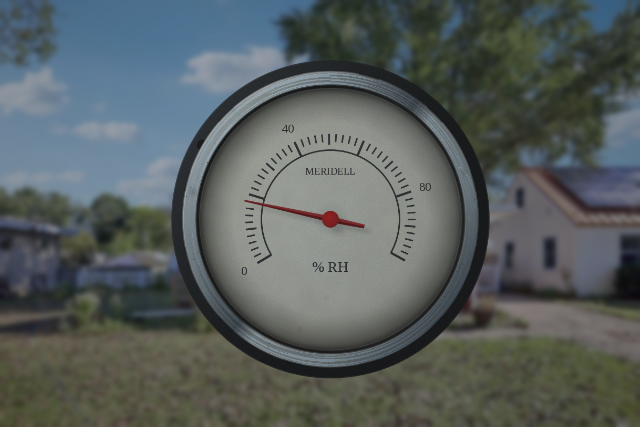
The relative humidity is {"value": 18, "unit": "%"}
